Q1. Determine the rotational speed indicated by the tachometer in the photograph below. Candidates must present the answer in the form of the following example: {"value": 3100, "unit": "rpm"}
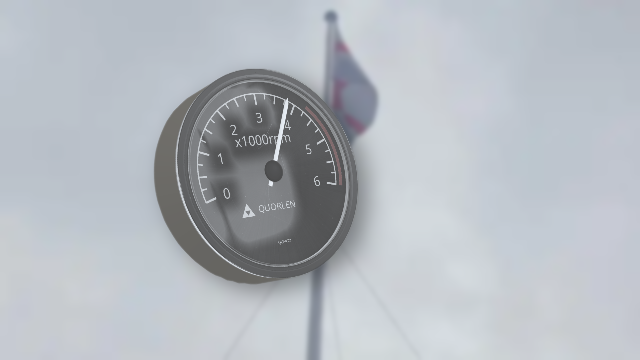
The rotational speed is {"value": 3750, "unit": "rpm"}
